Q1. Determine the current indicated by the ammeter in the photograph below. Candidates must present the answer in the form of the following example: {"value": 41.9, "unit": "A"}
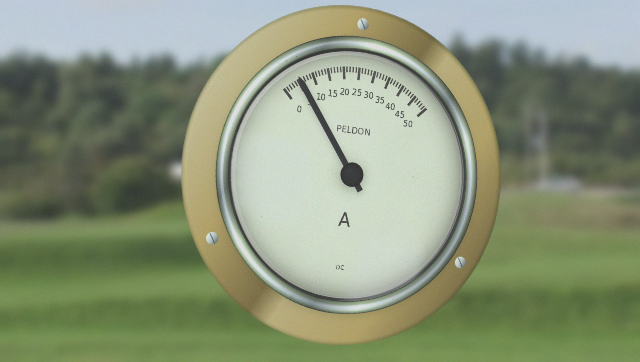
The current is {"value": 5, "unit": "A"}
